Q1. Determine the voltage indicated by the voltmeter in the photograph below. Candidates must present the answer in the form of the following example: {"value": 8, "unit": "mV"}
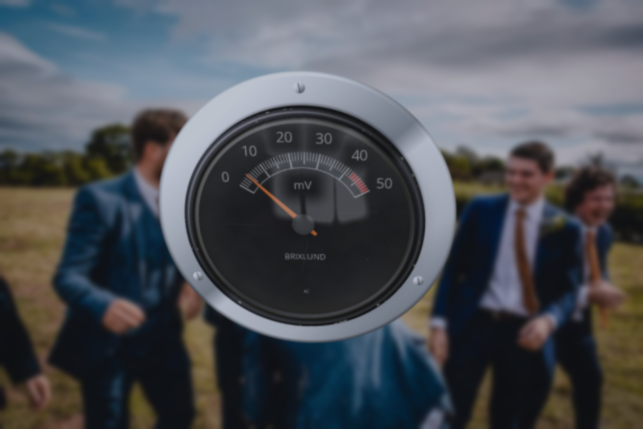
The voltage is {"value": 5, "unit": "mV"}
